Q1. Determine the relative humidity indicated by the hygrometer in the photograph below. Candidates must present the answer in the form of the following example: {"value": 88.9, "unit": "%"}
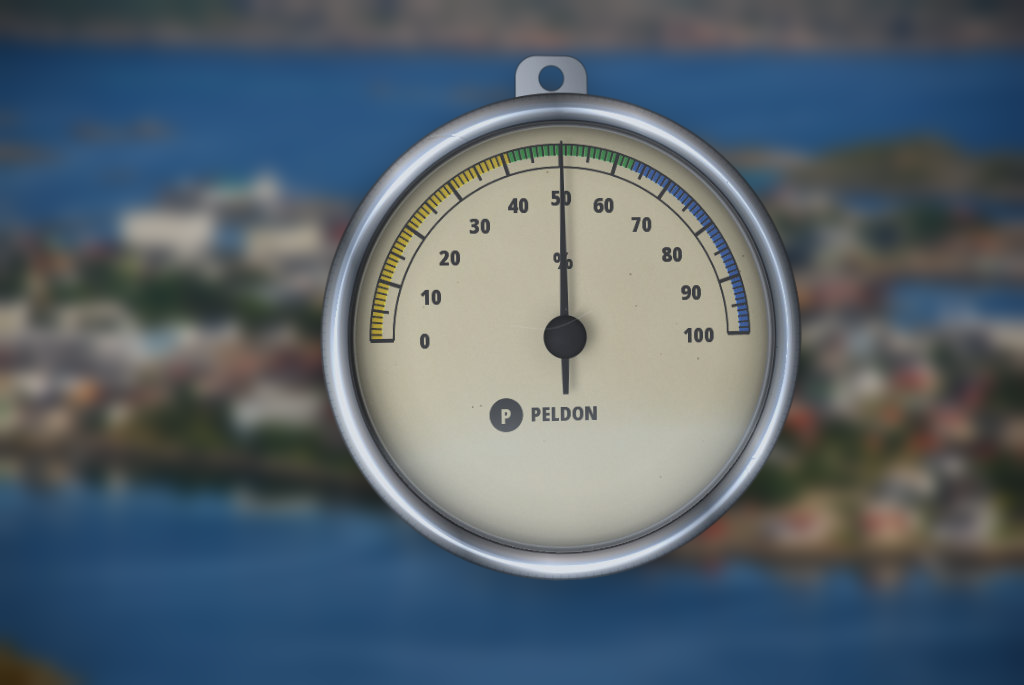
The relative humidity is {"value": 50, "unit": "%"}
